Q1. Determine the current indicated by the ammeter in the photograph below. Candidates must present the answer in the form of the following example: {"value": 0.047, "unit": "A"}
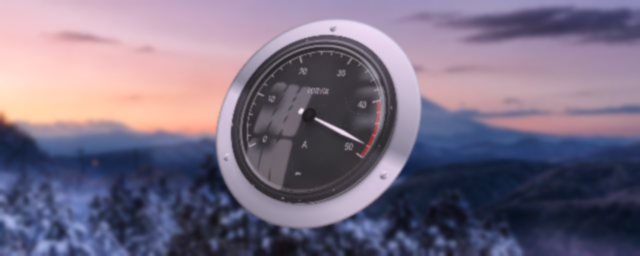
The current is {"value": 48, "unit": "A"}
